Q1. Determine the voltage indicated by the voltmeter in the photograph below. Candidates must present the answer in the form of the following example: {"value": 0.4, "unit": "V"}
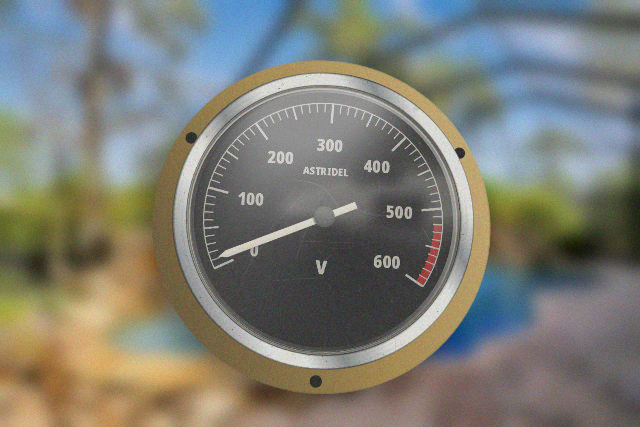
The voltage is {"value": 10, "unit": "V"}
